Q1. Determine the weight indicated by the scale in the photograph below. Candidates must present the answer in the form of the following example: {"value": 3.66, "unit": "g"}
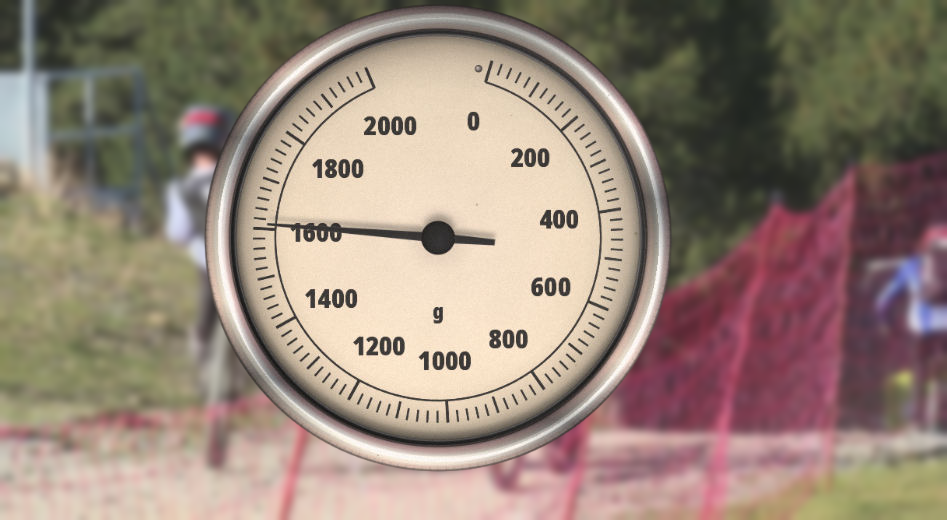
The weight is {"value": 1610, "unit": "g"}
